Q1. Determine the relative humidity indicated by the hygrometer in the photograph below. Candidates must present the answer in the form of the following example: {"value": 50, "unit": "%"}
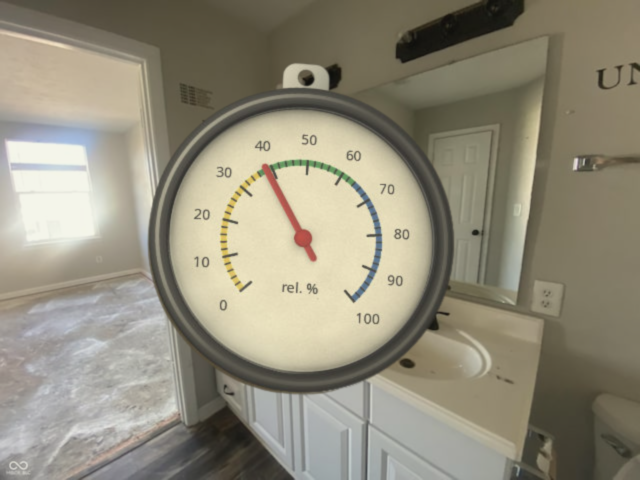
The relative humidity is {"value": 38, "unit": "%"}
